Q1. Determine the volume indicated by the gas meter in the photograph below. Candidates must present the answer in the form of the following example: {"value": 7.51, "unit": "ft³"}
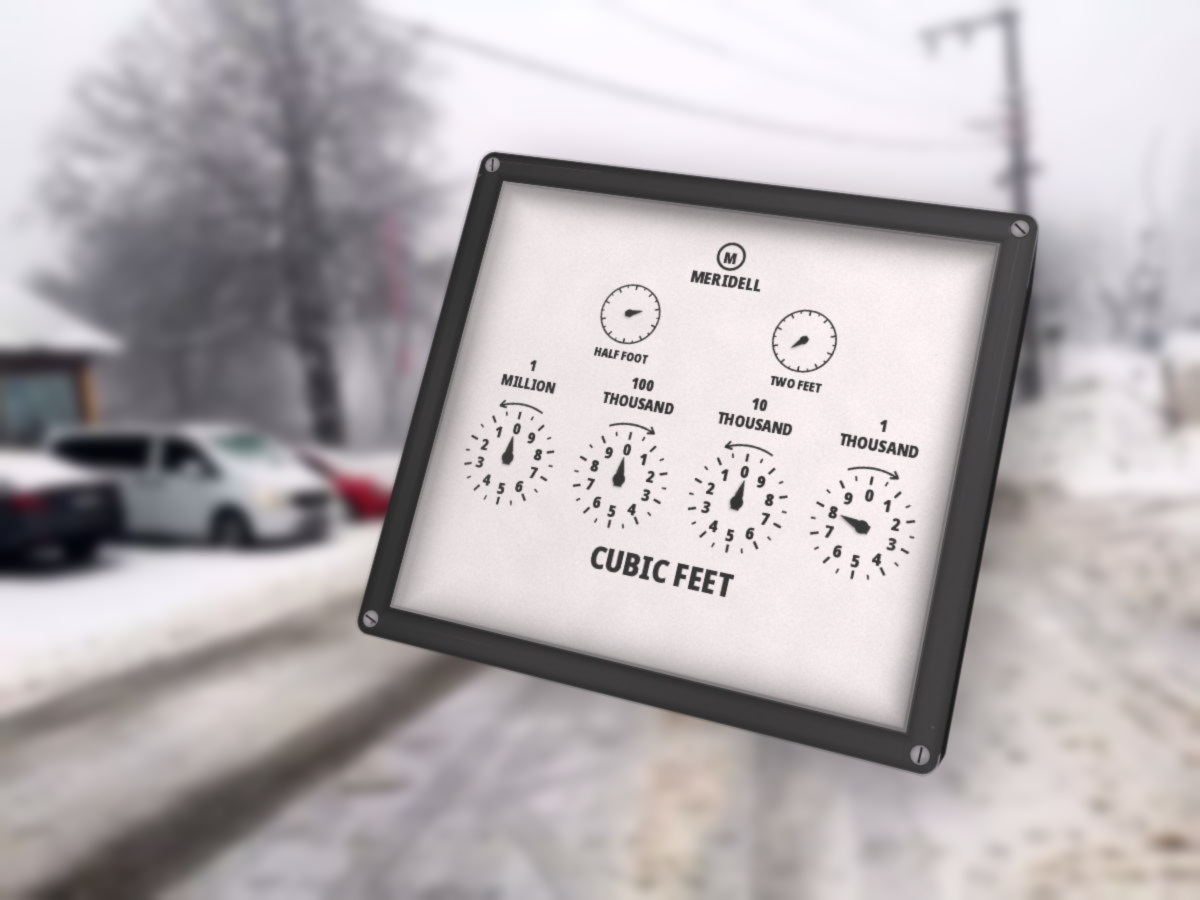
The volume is {"value": 999800, "unit": "ft³"}
